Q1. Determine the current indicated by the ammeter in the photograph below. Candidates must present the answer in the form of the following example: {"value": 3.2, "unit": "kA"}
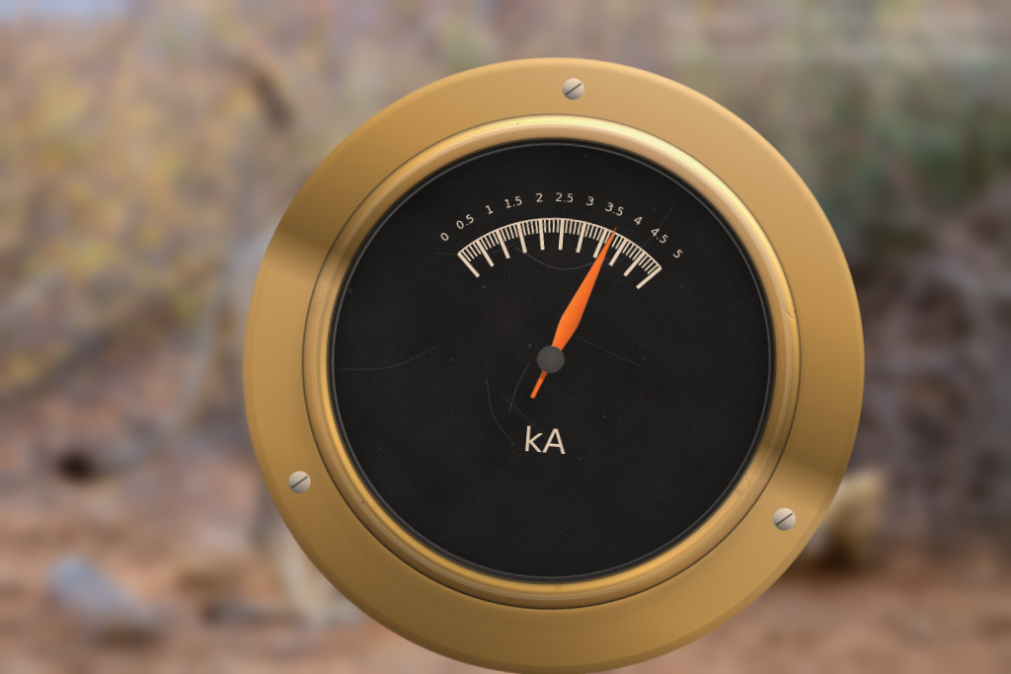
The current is {"value": 3.7, "unit": "kA"}
